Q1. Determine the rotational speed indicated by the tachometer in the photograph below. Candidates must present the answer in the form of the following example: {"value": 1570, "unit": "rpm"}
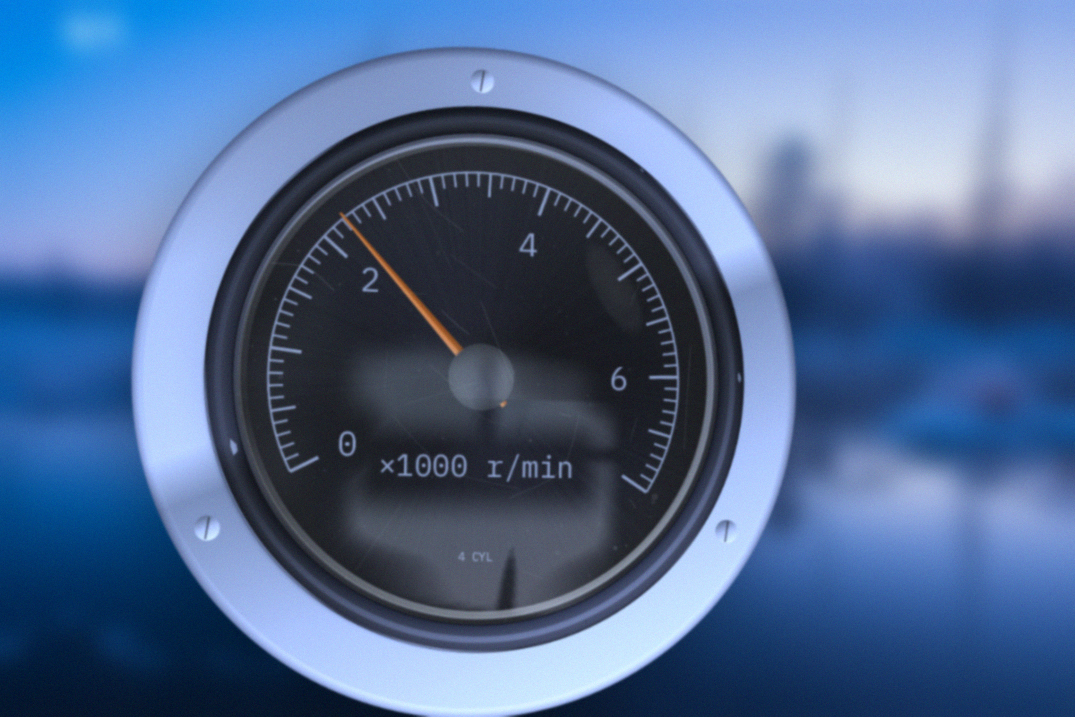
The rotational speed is {"value": 2200, "unit": "rpm"}
